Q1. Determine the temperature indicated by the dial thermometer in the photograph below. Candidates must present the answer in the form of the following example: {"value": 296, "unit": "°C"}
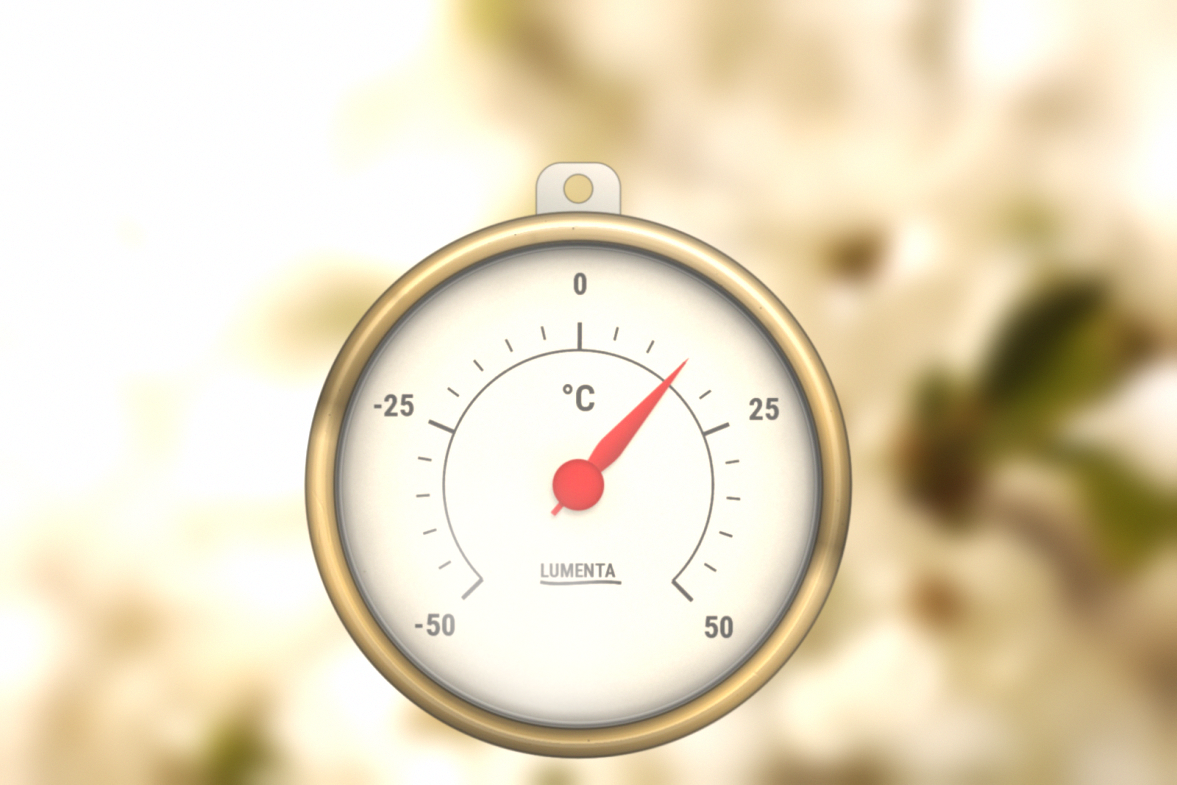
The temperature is {"value": 15, "unit": "°C"}
